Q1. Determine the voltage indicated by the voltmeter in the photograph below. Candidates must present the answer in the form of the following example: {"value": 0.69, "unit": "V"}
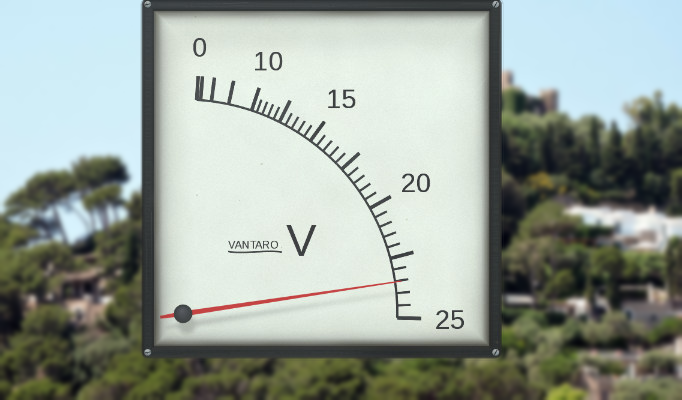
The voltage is {"value": 23.5, "unit": "V"}
